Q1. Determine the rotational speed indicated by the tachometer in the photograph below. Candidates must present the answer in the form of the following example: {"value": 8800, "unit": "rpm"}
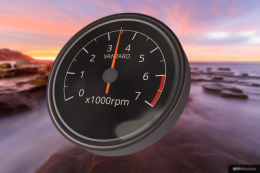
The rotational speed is {"value": 3500, "unit": "rpm"}
